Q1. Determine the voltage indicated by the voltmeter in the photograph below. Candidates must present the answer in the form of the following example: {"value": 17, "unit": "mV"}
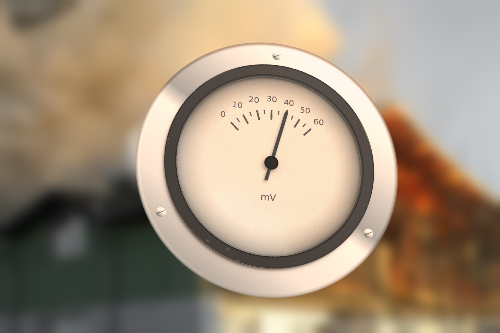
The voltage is {"value": 40, "unit": "mV"}
